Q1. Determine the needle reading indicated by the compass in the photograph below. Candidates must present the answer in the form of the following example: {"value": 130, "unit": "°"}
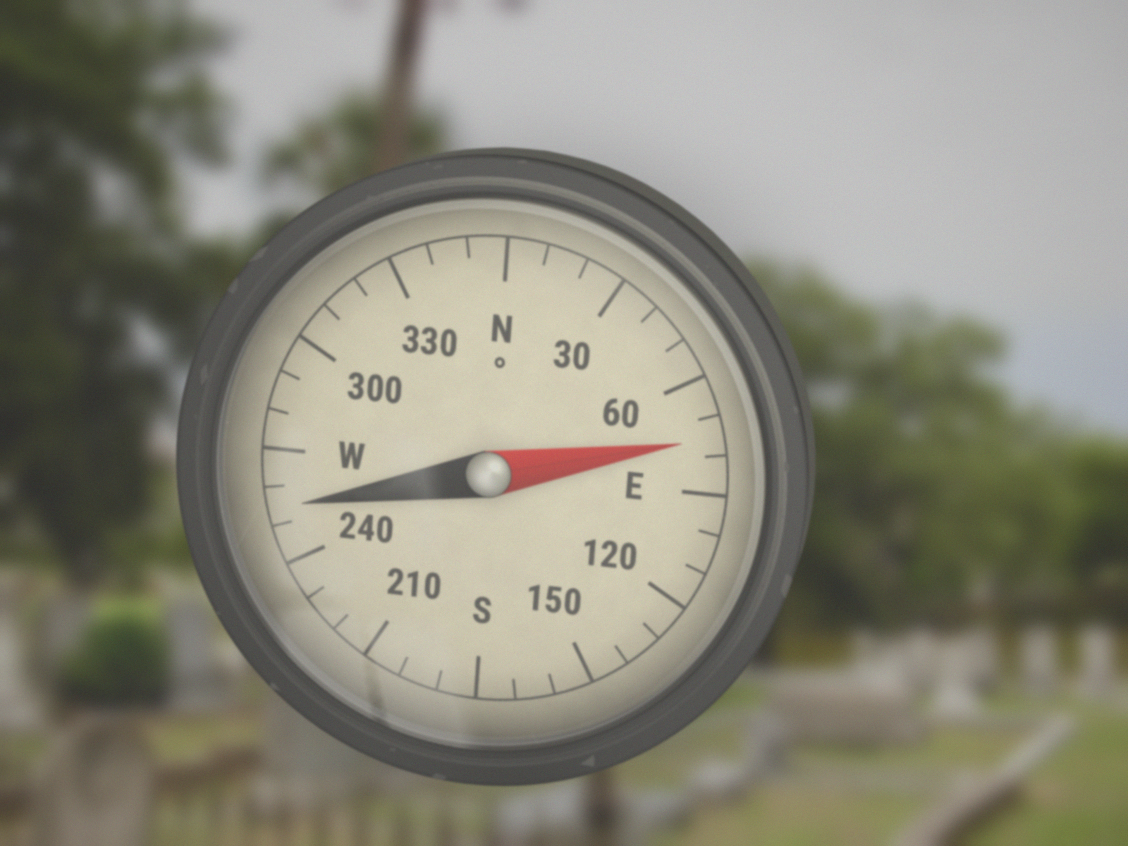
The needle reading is {"value": 75, "unit": "°"}
